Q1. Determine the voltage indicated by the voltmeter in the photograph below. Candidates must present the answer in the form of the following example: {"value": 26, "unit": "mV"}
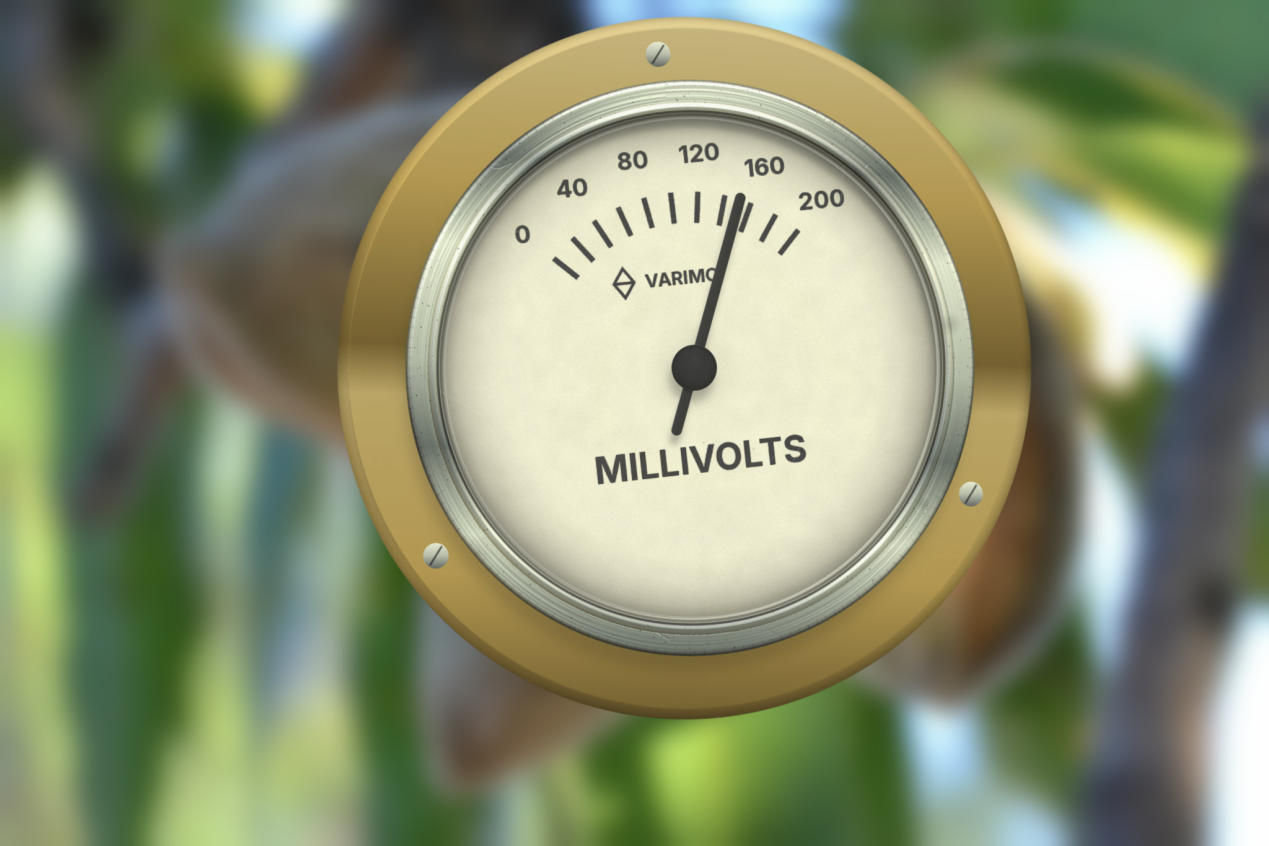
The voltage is {"value": 150, "unit": "mV"}
